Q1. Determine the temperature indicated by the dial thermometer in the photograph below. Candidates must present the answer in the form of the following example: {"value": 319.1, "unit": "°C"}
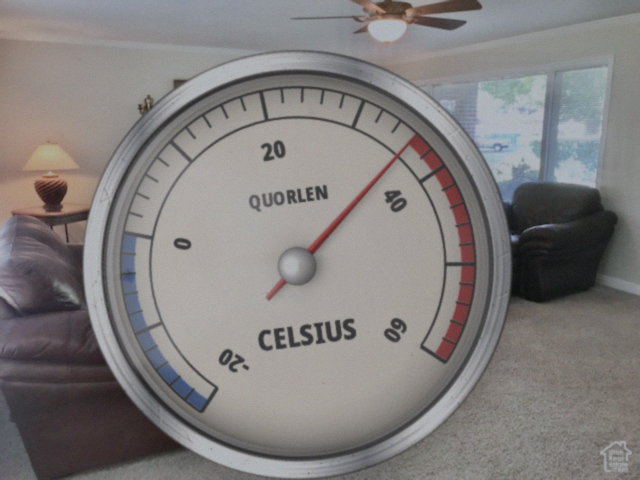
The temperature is {"value": 36, "unit": "°C"}
